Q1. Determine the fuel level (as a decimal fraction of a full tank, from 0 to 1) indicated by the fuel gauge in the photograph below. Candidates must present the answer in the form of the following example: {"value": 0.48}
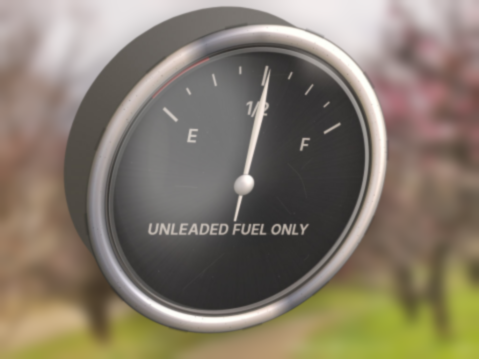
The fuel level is {"value": 0.5}
